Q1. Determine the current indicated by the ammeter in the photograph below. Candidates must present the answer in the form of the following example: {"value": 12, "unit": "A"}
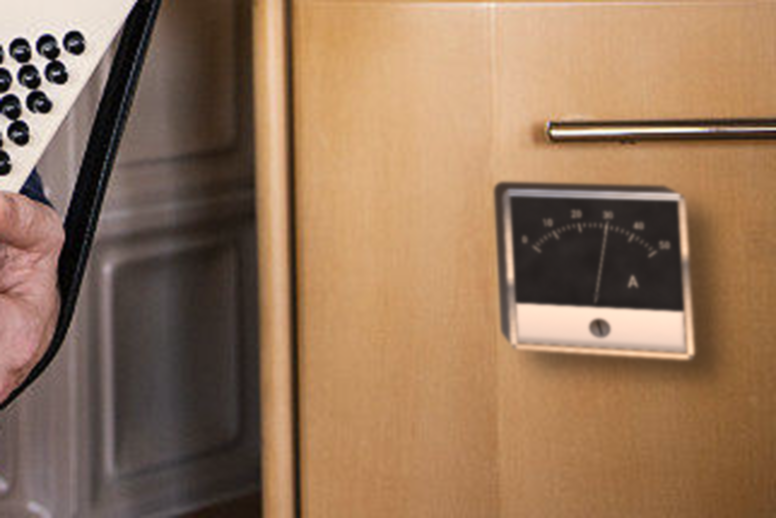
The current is {"value": 30, "unit": "A"}
